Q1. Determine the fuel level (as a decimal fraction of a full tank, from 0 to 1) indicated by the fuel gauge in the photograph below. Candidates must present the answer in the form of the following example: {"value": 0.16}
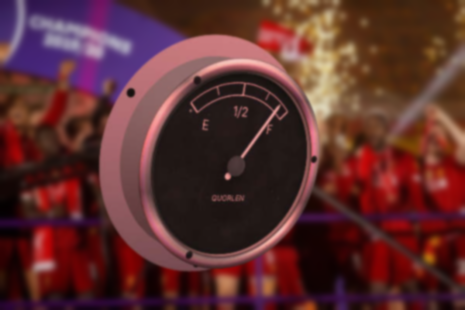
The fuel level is {"value": 0.875}
